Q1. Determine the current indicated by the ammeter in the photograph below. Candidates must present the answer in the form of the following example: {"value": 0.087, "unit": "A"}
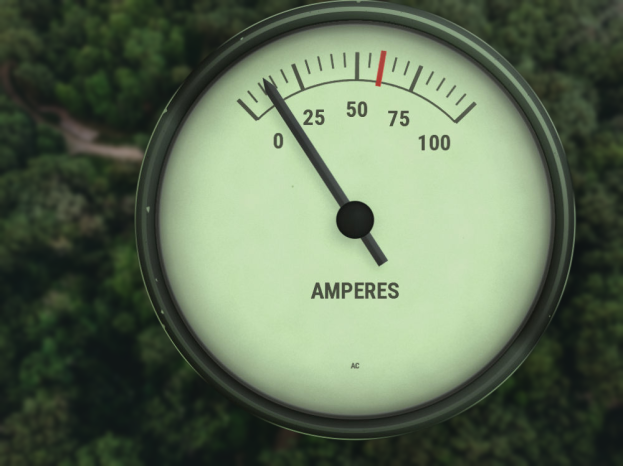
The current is {"value": 12.5, "unit": "A"}
